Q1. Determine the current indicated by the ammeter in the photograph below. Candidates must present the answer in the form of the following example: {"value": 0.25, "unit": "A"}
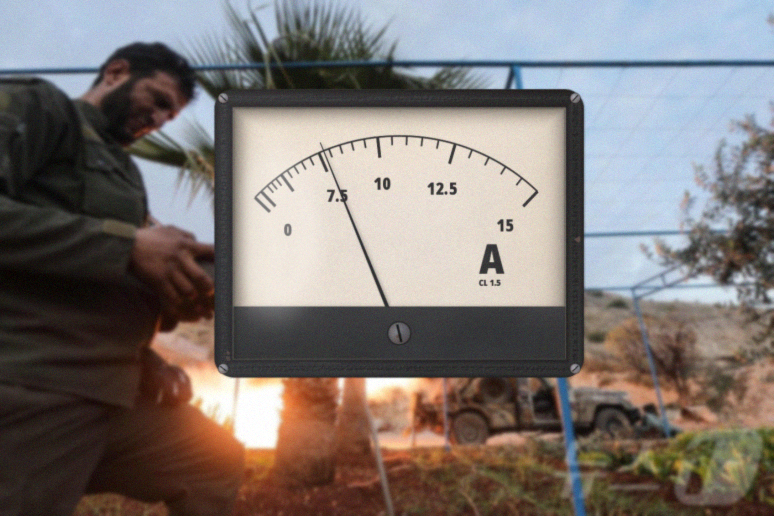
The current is {"value": 7.75, "unit": "A"}
